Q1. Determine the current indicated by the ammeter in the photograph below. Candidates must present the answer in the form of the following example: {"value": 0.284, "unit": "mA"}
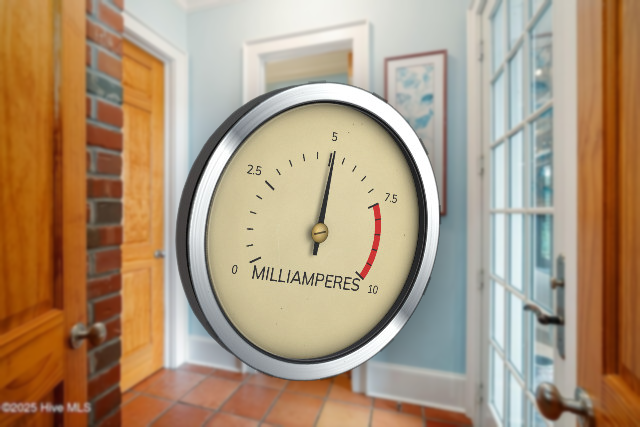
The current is {"value": 5, "unit": "mA"}
